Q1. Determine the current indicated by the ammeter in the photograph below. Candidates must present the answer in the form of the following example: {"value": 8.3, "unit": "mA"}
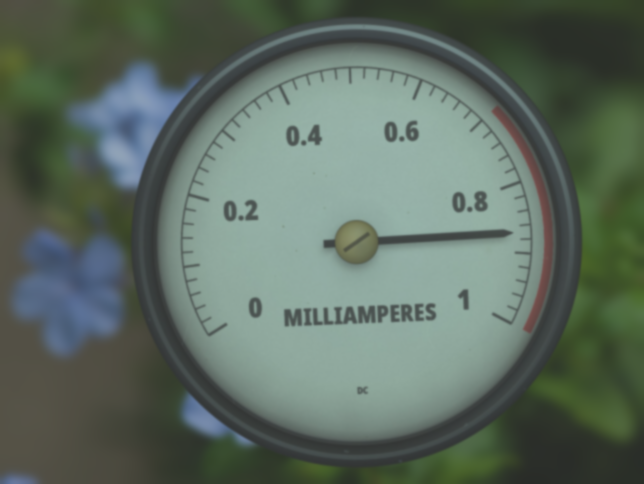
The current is {"value": 0.87, "unit": "mA"}
